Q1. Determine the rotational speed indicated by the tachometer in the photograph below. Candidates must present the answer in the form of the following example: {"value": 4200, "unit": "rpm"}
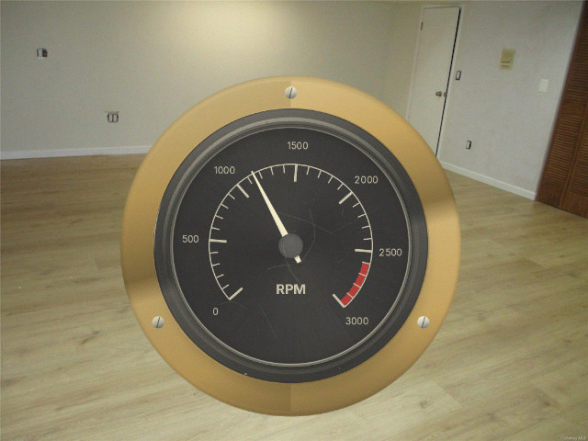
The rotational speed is {"value": 1150, "unit": "rpm"}
